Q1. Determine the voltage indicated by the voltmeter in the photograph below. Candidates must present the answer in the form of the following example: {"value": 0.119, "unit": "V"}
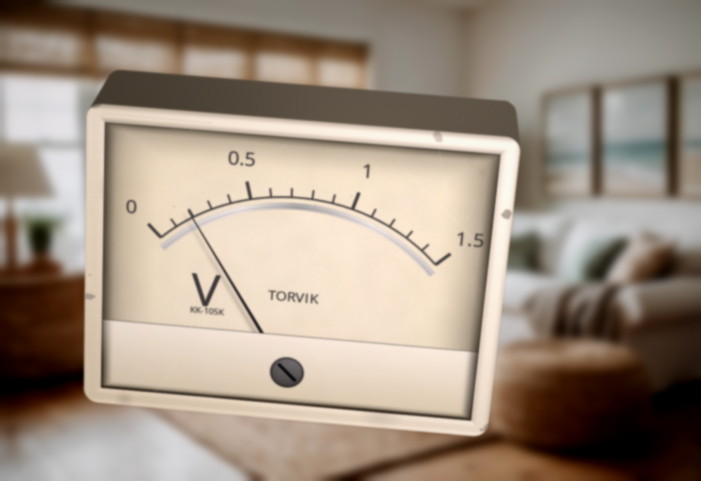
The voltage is {"value": 0.2, "unit": "V"}
